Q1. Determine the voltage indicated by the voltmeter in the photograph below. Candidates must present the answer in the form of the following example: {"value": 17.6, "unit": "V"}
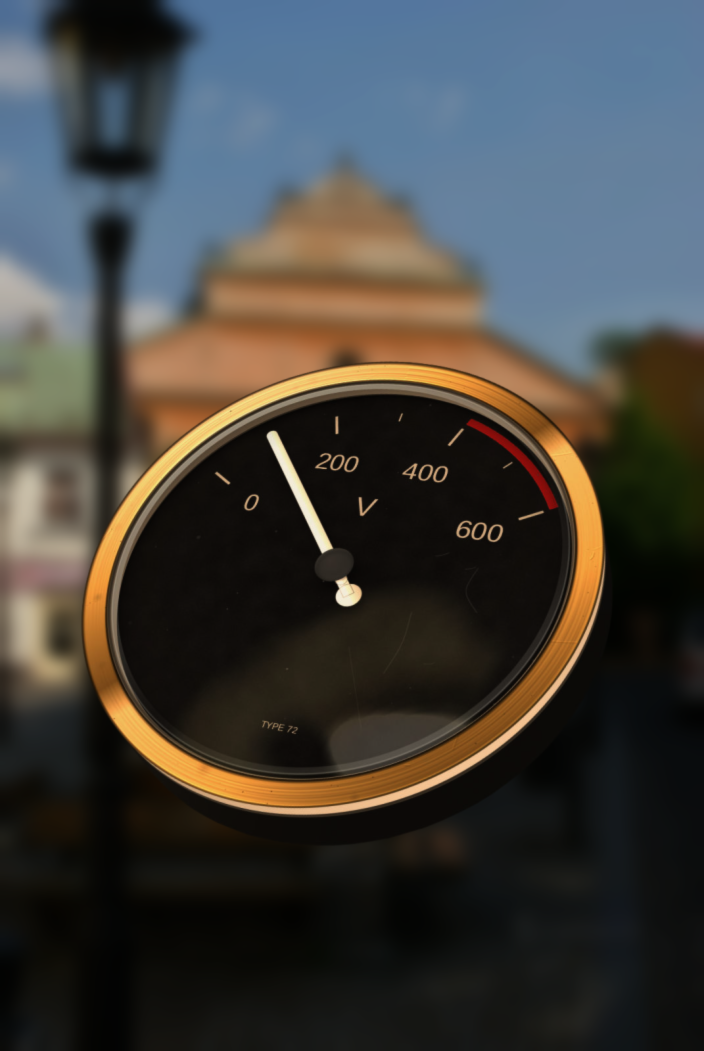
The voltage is {"value": 100, "unit": "V"}
